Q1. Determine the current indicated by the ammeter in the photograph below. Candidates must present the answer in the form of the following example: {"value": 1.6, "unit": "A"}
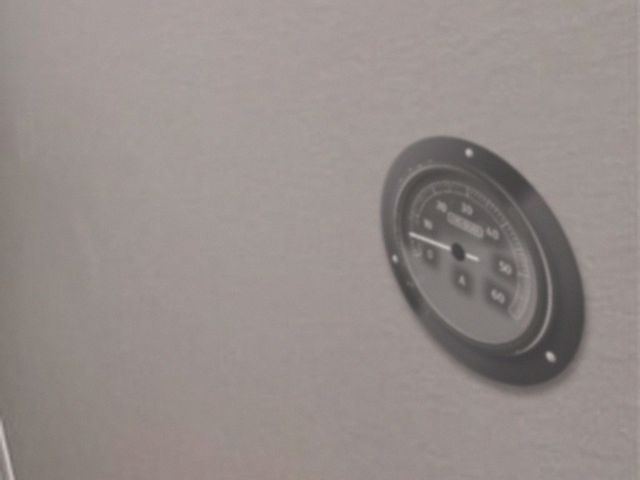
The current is {"value": 5, "unit": "A"}
